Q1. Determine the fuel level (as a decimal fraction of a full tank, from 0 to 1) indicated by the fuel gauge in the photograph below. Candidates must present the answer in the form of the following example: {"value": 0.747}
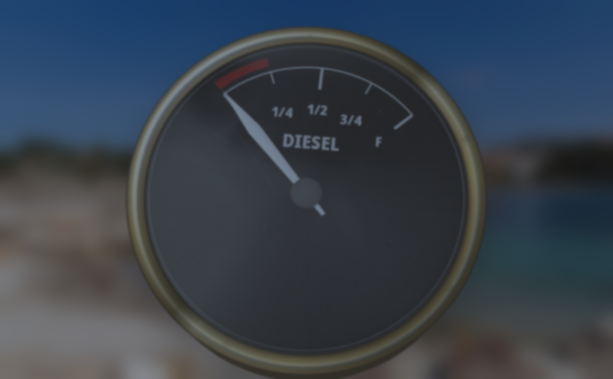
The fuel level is {"value": 0}
